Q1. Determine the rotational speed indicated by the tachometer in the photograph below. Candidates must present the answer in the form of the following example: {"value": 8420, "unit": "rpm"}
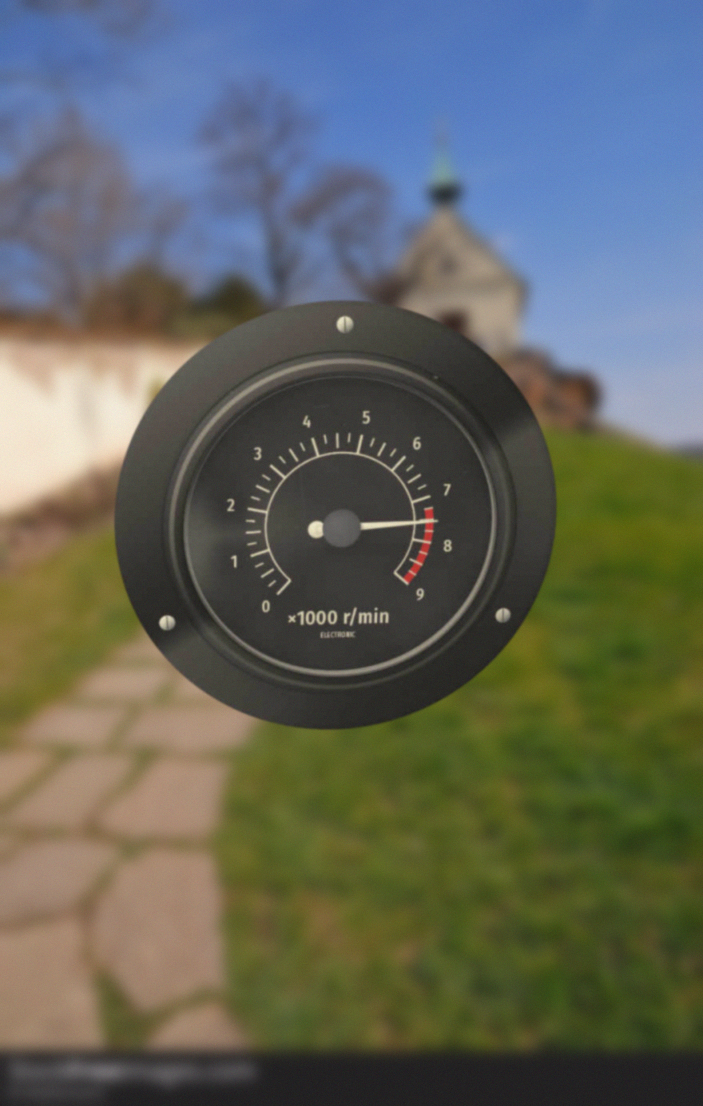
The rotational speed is {"value": 7500, "unit": "rpm"}
